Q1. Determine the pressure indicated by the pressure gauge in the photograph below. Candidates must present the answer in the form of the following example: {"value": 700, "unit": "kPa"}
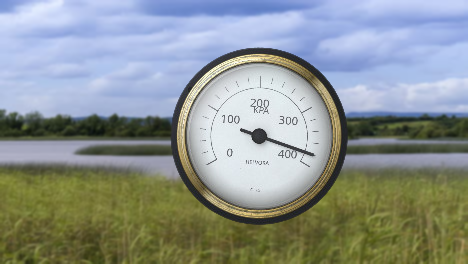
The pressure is {"value": 380, "unit": "kPa"}
